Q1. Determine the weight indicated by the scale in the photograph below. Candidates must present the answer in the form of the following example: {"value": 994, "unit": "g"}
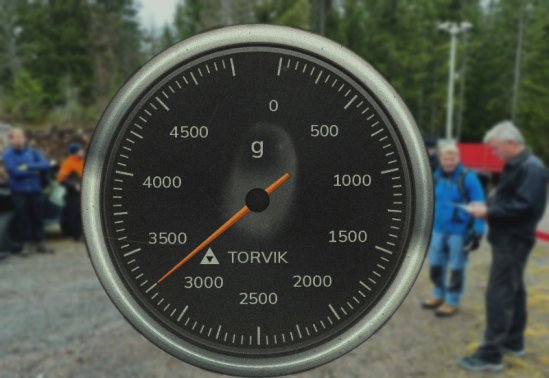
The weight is {"value": 3250, "unit": "g"}
